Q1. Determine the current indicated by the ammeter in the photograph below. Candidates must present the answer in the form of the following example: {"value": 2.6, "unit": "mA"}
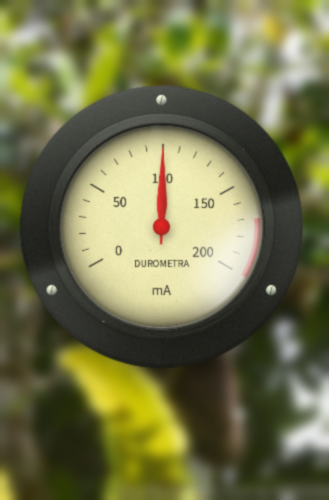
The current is {"value": 100, "unit": "mA"}
